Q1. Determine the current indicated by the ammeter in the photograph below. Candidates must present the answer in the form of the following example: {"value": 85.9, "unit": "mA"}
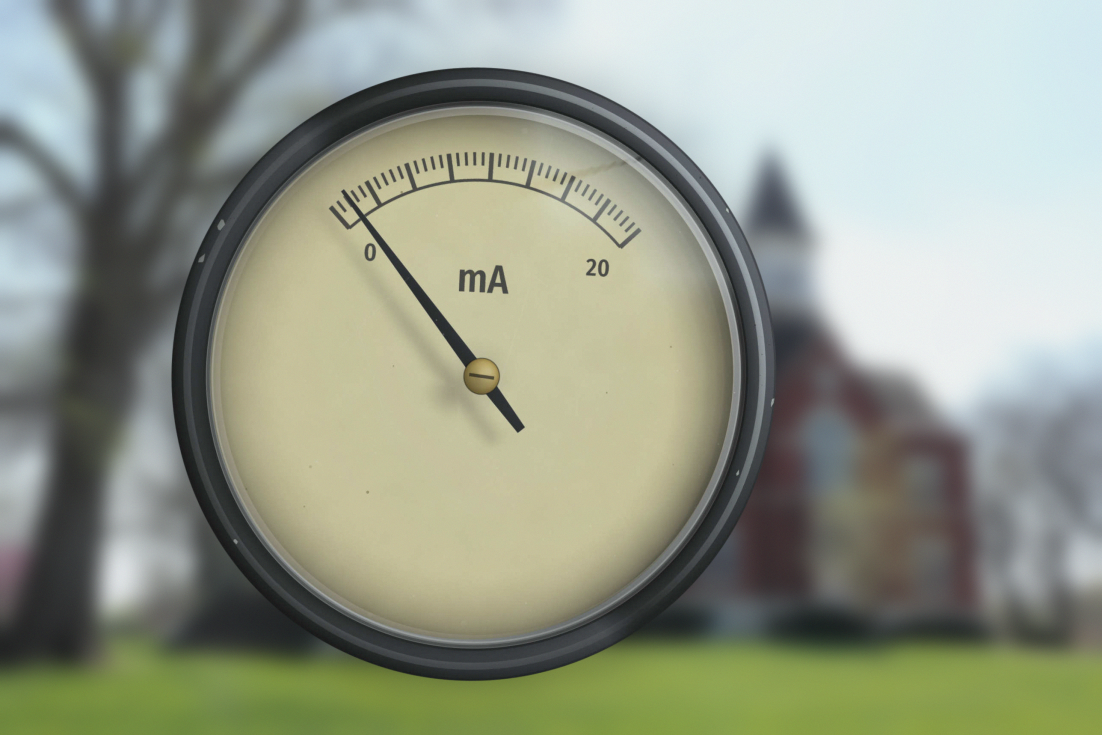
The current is {"value": 1, "unit": "mA"}
